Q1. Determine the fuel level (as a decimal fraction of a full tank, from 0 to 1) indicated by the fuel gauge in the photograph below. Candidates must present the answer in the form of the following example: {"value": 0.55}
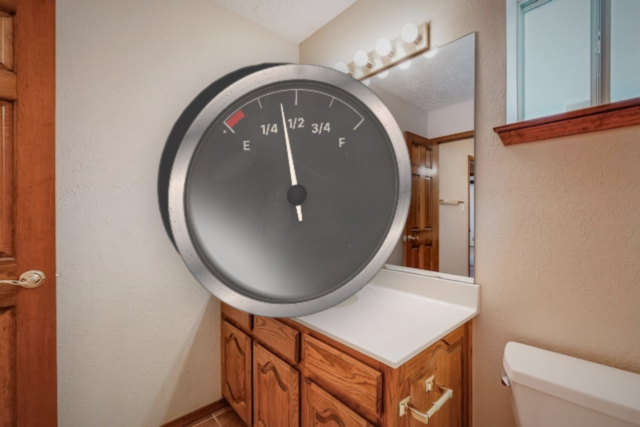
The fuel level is {"value": 0.375}
